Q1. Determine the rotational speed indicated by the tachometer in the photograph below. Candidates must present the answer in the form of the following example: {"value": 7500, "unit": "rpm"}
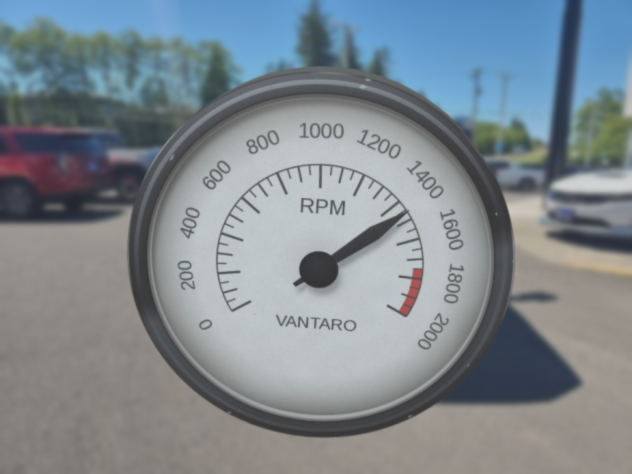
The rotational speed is {"value": 1450, "unit": "rpm"}
